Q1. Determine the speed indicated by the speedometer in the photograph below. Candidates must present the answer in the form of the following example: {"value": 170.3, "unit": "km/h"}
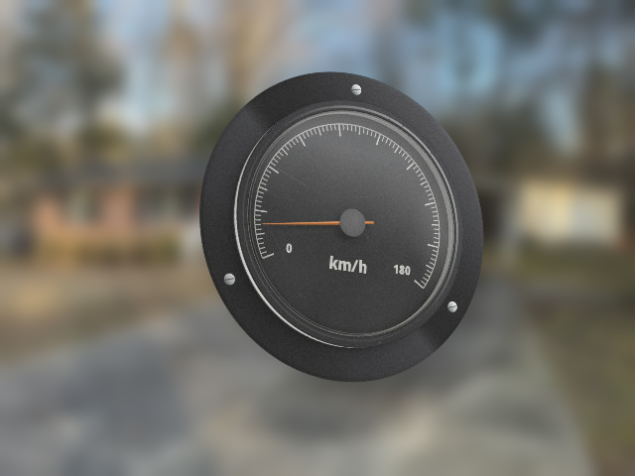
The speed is {"value": 14, "unit": "km/h"}
